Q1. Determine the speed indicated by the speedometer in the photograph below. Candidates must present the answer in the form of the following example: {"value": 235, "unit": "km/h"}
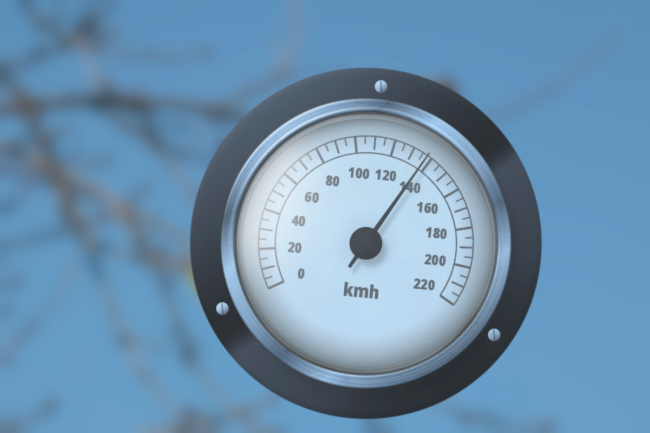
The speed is {"value": 137.5, "unit": "km/h"}
